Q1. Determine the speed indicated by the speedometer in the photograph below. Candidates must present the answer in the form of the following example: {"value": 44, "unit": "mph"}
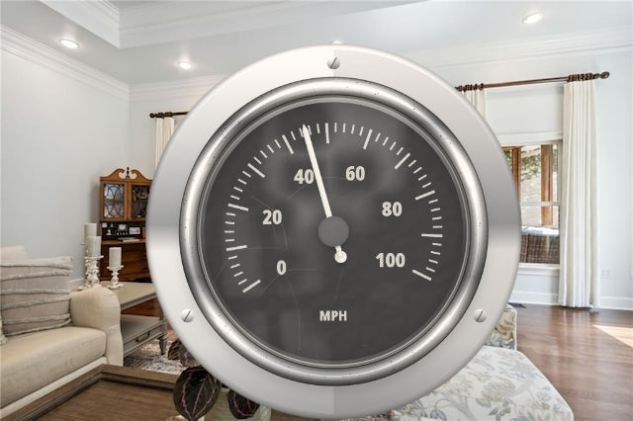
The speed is {"value": 45, "unit": "mph"}
